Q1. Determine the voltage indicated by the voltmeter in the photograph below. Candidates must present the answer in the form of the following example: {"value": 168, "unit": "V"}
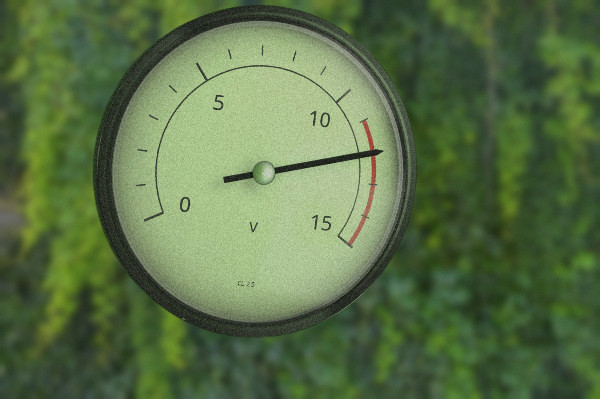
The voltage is {"value": 12, "unit": "V"}
